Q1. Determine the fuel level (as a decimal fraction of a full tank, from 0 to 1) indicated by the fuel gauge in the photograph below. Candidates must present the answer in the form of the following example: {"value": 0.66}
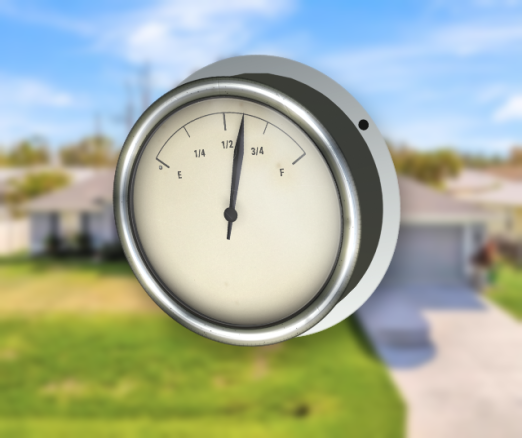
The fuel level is {"value": 0.625}
